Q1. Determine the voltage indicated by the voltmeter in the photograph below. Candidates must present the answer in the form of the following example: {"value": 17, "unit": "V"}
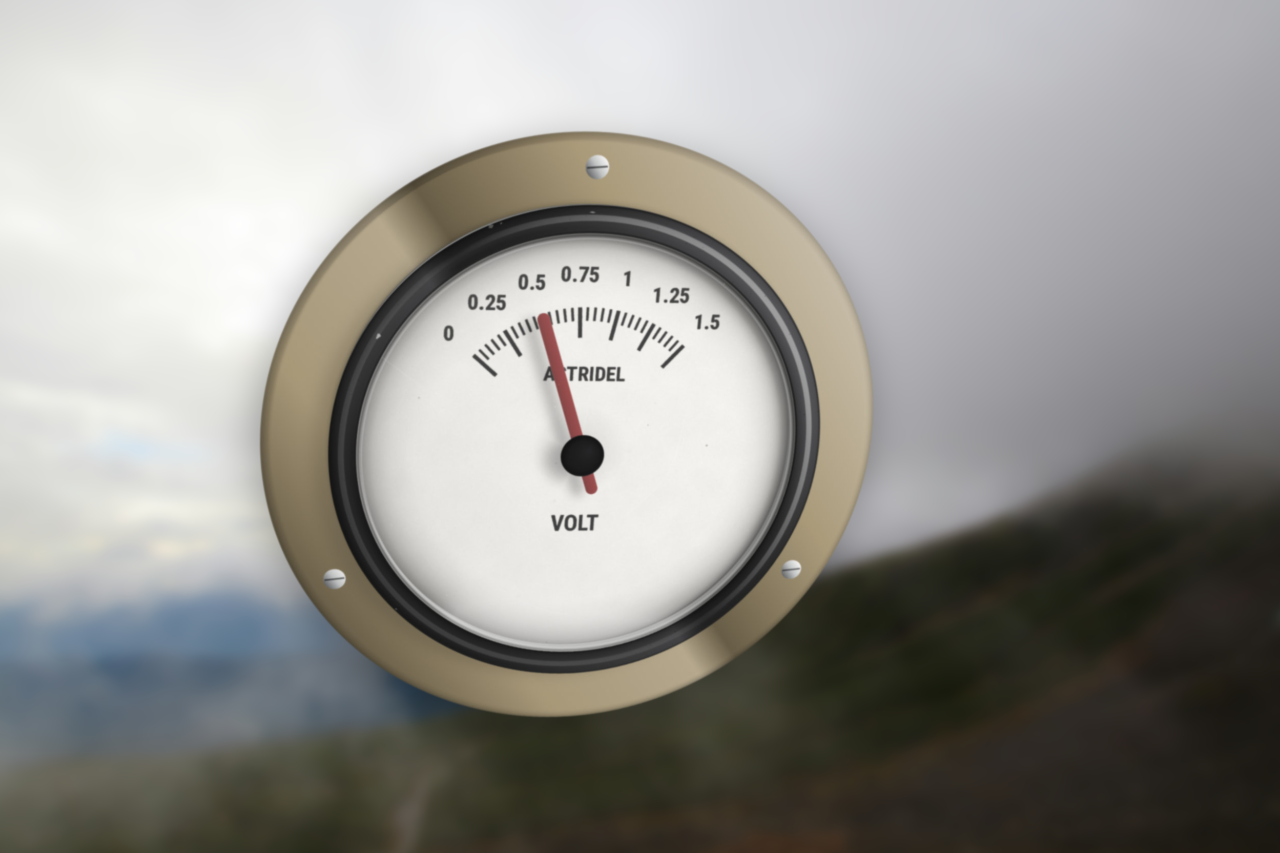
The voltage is {"value": 0.5, "unit": "V"}
